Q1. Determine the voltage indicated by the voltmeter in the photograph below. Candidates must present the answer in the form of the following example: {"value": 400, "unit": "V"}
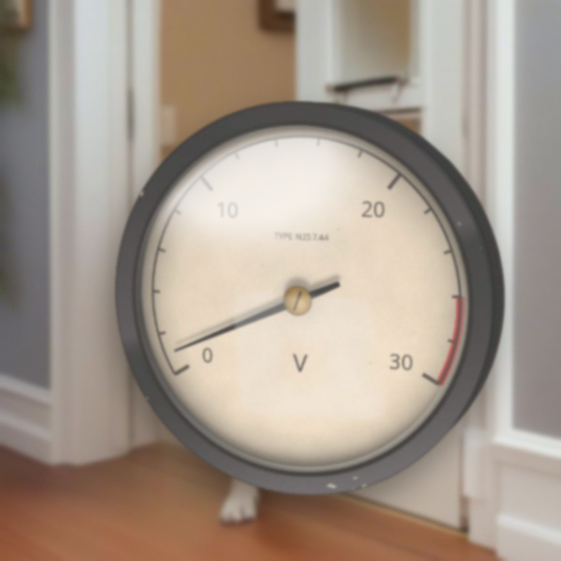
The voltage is {"value": 1, "unit": "V"}
